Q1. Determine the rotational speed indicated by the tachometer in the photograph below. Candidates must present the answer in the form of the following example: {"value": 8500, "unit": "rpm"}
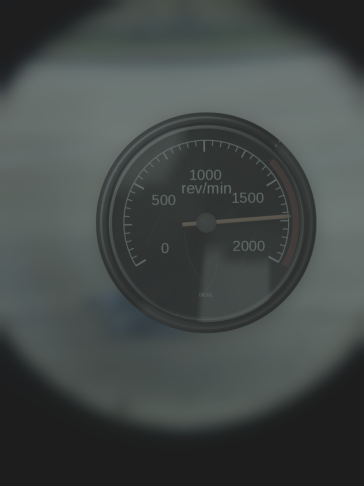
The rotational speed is {"value": 1725, "unit": "rpm"}
